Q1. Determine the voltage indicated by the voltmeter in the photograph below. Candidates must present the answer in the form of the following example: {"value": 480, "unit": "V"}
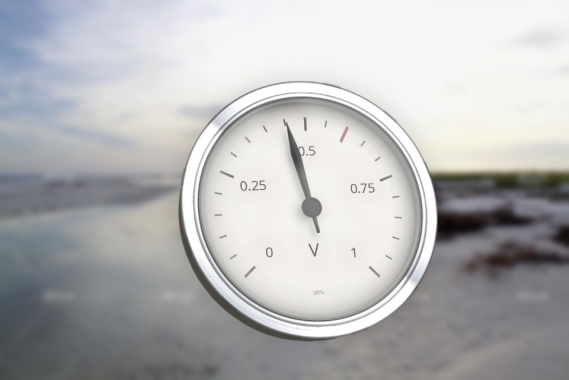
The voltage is {"value": 0.45, "unit": "V"}
